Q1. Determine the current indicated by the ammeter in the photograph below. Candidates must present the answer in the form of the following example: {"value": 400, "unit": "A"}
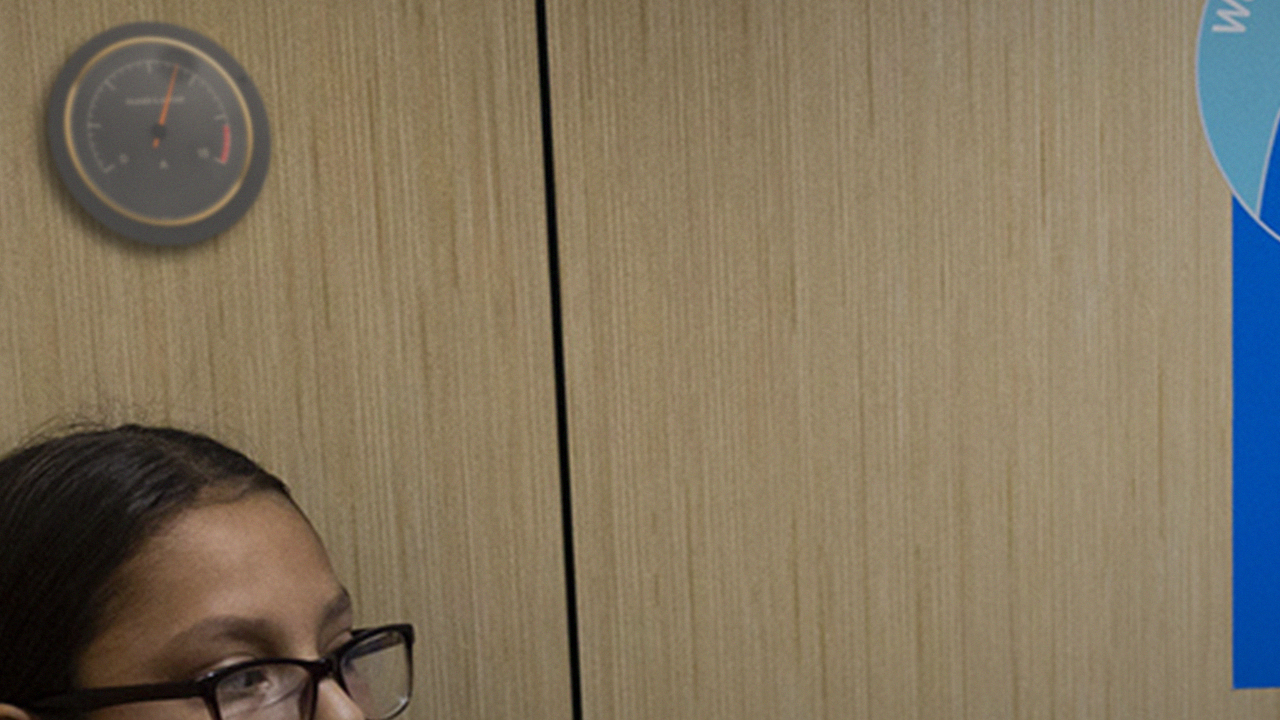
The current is {"value": 9, "unit": "A"}
